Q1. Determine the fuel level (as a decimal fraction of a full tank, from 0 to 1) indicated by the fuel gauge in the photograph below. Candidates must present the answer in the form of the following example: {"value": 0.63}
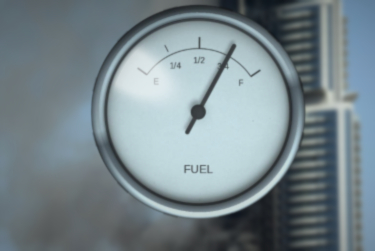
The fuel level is {"value": 0.75}
